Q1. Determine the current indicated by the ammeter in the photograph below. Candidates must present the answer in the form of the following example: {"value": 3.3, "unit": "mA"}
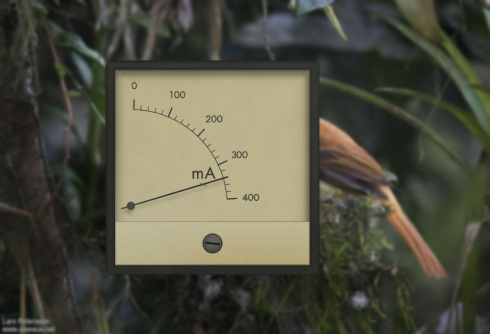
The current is {"value": 340, "unit": "mA"}
